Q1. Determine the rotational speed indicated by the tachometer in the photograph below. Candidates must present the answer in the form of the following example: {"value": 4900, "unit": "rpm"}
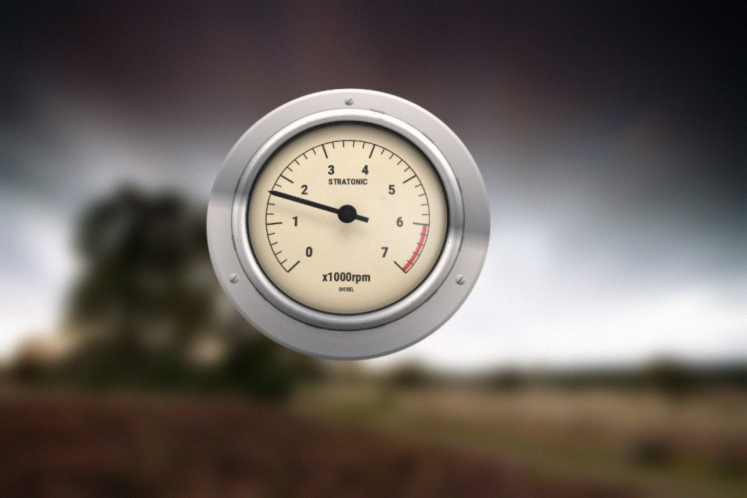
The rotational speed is {"value": 1600, "unit": "rpm"}
